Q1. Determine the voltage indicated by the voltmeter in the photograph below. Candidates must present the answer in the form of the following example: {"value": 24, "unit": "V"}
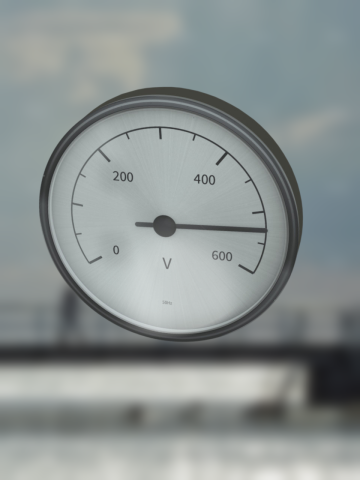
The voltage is {"value": 525, "unit": "V"}
